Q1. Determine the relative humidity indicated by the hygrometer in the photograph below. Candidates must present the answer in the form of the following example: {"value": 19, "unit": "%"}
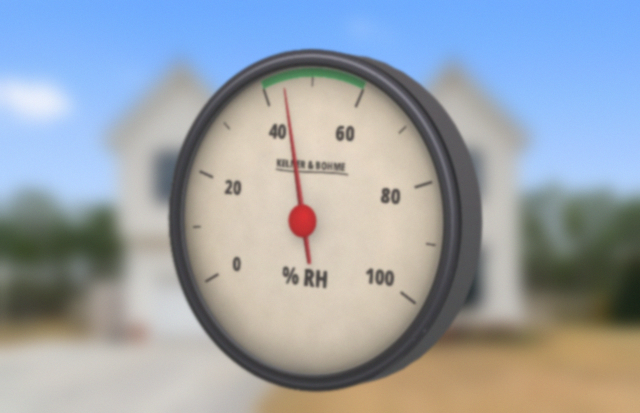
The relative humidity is {"value": 45, "unit": "%"}
